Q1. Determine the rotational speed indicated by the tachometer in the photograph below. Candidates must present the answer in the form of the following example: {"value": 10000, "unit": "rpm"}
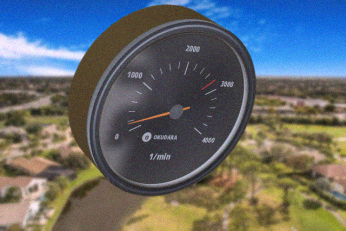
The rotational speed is {"value": 200, "unit": "rpm"}
